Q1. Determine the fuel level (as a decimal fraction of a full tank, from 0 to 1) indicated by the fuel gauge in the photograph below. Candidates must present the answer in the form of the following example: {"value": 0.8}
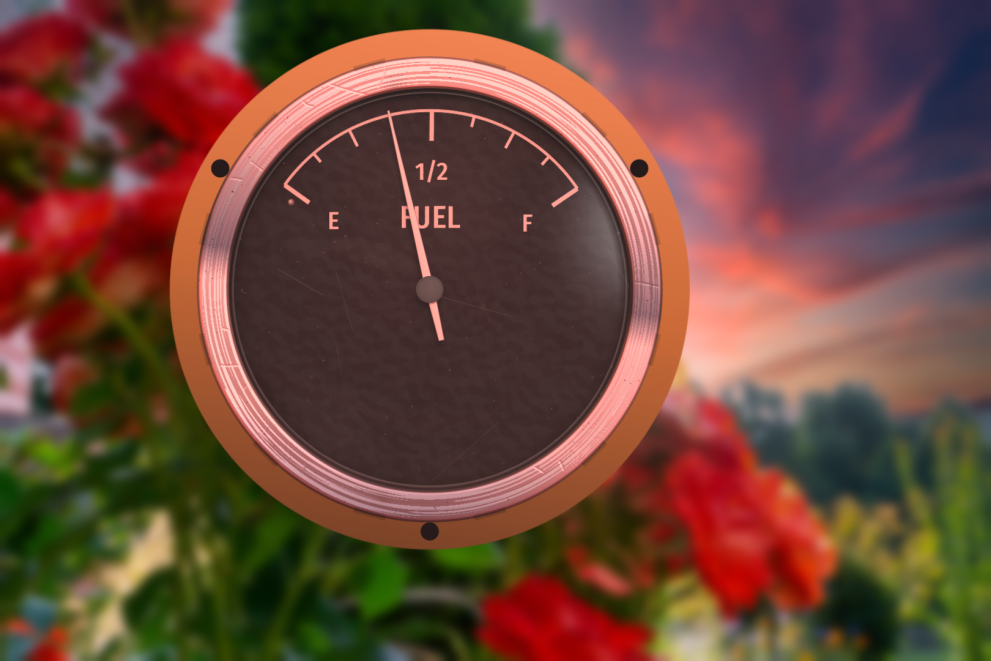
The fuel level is {"value": 0.375}
